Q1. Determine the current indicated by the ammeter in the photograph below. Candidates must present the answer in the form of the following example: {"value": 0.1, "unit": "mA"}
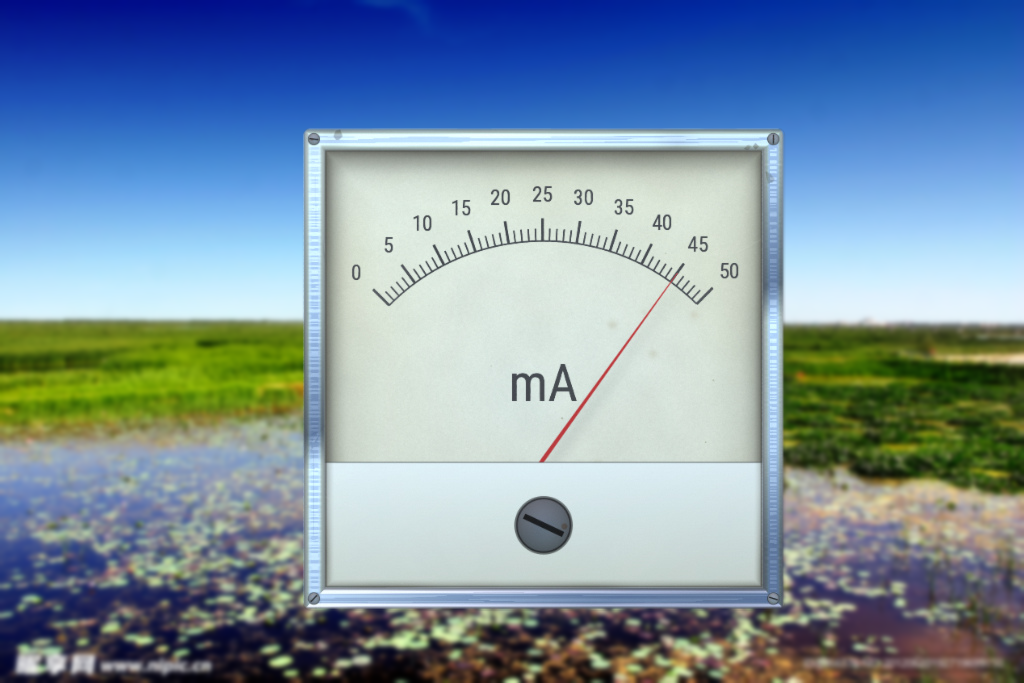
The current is {"value": 45, "unit": "mA"}
